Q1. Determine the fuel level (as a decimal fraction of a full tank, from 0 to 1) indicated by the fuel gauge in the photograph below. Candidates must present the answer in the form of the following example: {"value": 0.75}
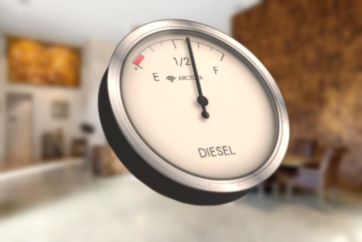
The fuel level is {"value": 0.625}
